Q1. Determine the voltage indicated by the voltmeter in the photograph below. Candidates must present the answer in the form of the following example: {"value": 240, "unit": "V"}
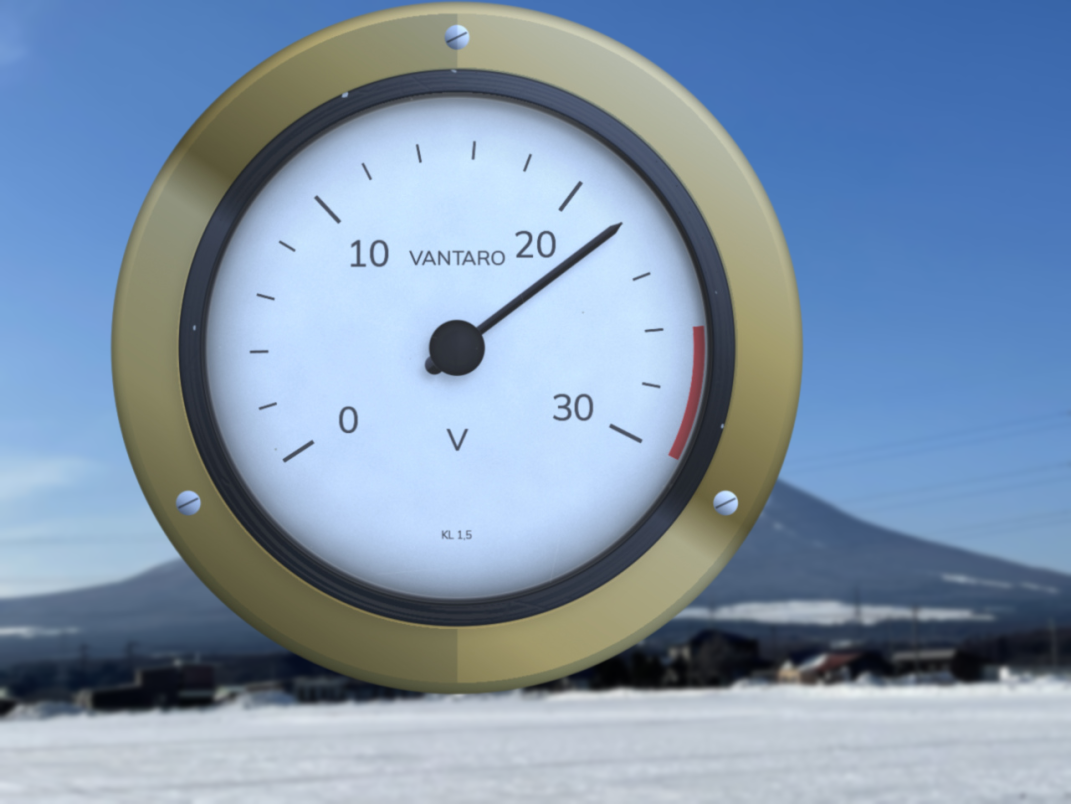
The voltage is {"value": 22, "unit": "V"}
